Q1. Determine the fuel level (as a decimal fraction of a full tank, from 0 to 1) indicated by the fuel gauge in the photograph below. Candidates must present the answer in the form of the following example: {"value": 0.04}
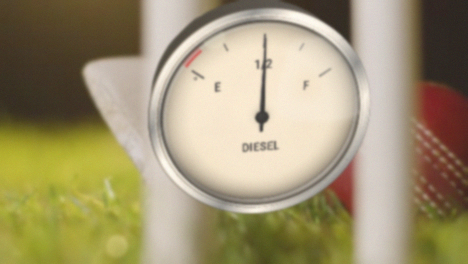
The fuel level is {"value": 0.5}
